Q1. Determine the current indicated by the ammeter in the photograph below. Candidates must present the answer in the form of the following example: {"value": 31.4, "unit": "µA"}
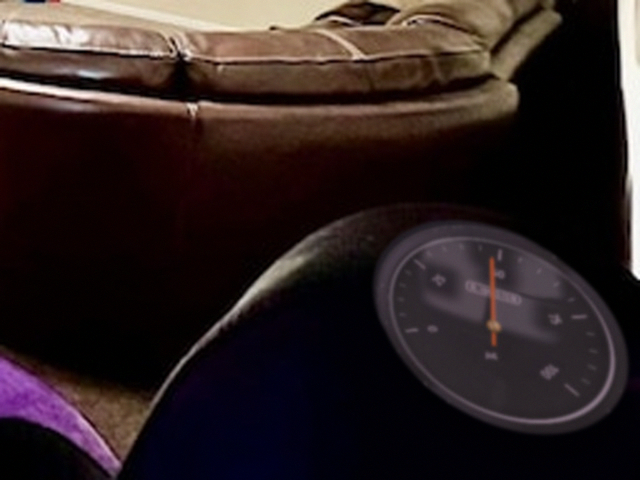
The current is {"value": 47.5, "unit": "µA"}
